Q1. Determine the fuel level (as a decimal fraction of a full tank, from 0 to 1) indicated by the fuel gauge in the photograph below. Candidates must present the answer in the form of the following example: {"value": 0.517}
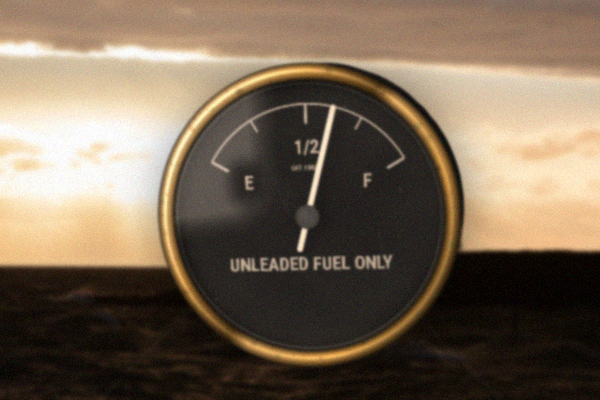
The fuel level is {"value": 0.625}
